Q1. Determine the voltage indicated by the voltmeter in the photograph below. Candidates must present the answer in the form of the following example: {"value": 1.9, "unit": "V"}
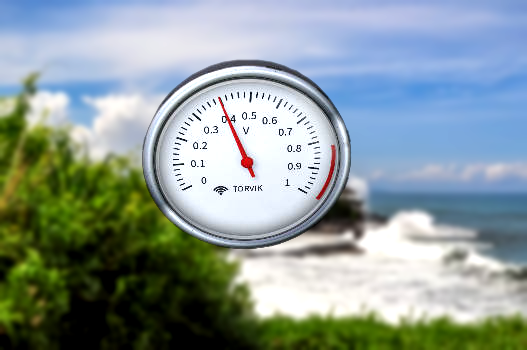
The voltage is {"value": 0.4, "unit": "V"}
